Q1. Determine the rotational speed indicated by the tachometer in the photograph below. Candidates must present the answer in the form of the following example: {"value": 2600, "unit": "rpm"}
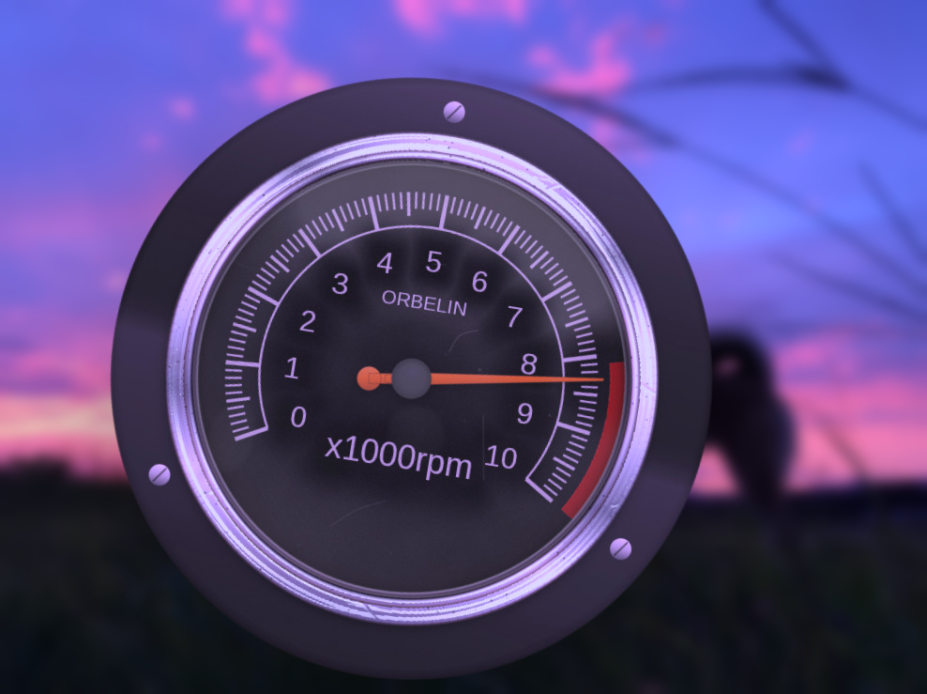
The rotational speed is {"value": 8300, "unit": "rpm"}
